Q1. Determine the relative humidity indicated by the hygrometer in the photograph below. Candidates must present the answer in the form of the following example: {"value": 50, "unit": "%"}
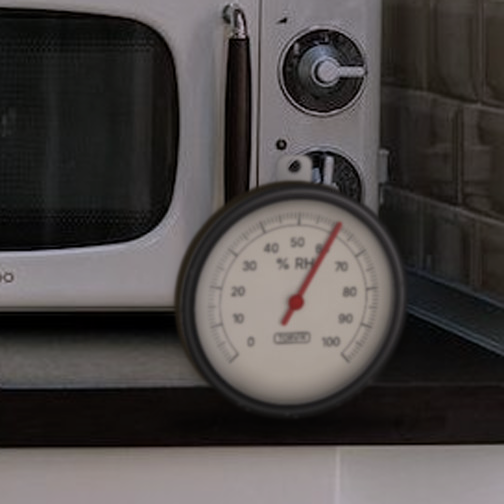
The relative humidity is {"value": 60, "unit": "%"}
